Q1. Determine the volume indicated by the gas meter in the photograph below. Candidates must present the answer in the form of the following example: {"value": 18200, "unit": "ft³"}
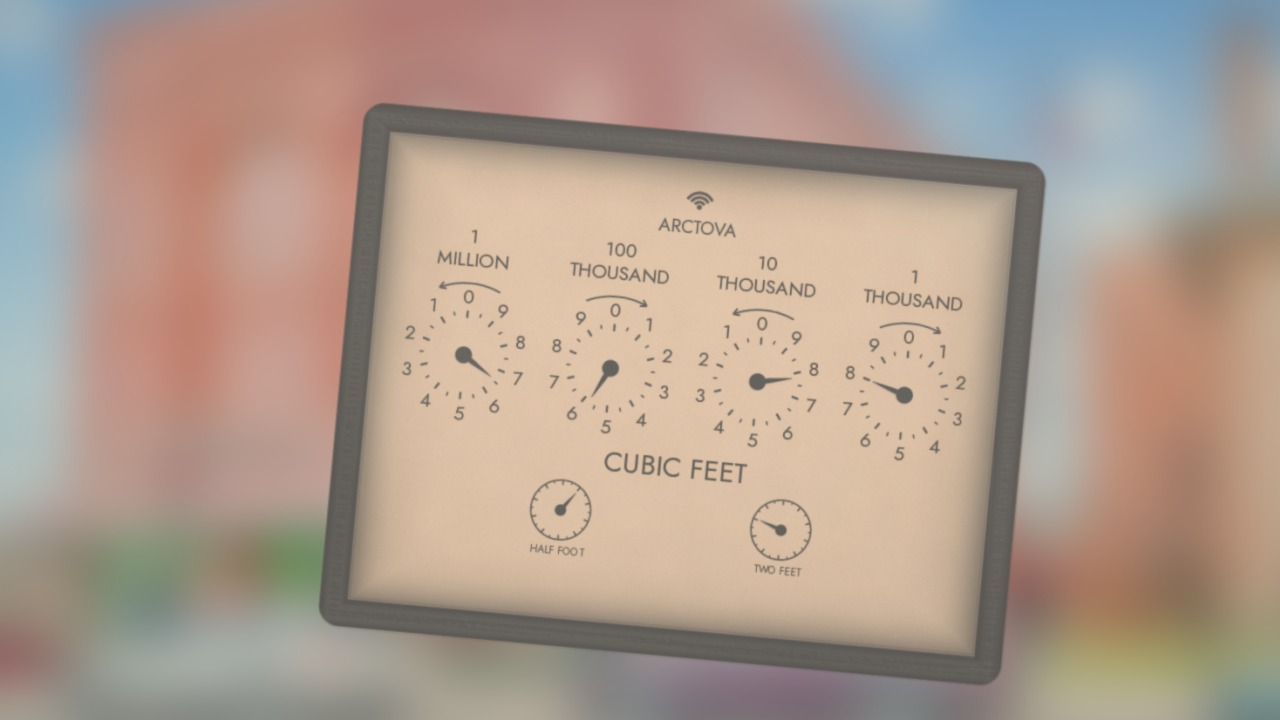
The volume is {"value": 657800, "unit": "ft³"}
